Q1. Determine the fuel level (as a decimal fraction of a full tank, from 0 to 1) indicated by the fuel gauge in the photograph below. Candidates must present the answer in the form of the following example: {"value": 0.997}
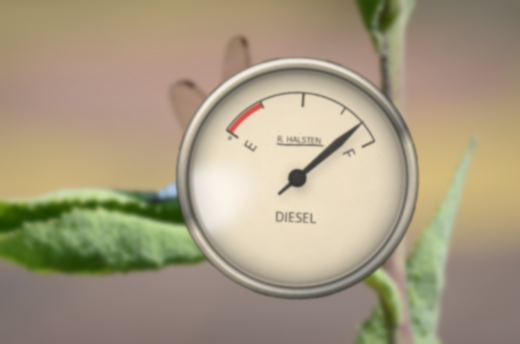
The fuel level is {"value": 0.875}
